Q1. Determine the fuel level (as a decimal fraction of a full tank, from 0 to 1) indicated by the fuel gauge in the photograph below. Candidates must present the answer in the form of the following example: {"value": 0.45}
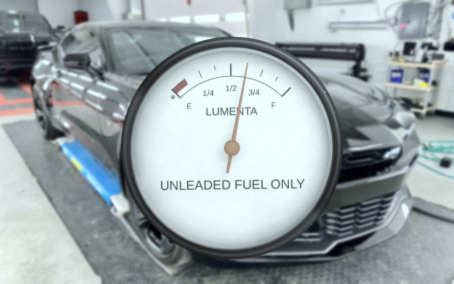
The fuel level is {"value": 0.625}
